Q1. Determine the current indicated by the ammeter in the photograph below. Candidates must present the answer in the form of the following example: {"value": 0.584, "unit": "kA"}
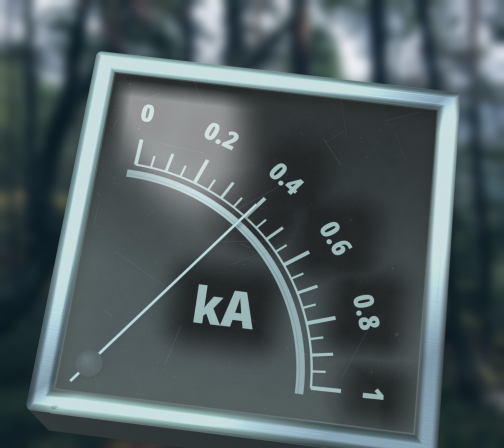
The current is {"value": 0.4, "unit": "kA"}
